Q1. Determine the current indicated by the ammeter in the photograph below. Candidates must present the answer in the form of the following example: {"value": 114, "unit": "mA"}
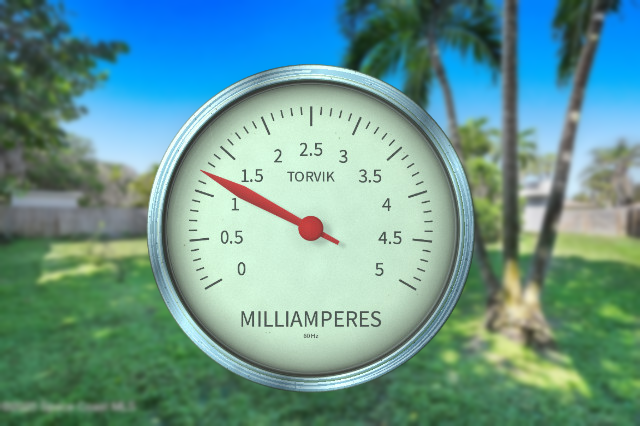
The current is {"value": 1.2, "unit": "mA"}
